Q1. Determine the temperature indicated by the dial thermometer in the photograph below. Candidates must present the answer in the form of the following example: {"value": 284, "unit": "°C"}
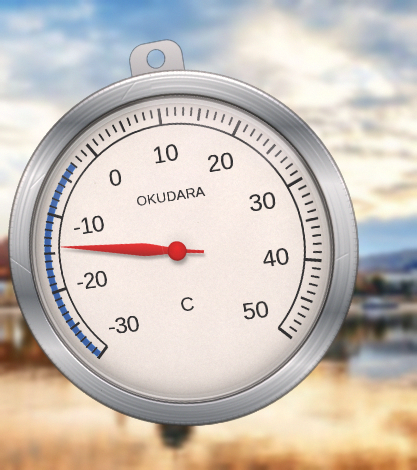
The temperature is {"value": -14, "unit": "°C"}
